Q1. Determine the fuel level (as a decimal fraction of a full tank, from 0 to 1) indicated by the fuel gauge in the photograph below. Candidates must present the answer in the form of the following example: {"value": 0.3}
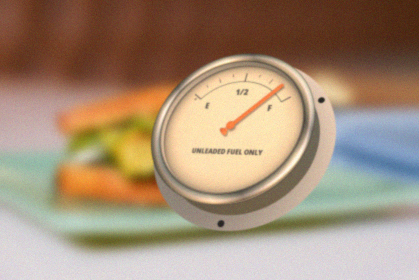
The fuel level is {"value": 0.875}
